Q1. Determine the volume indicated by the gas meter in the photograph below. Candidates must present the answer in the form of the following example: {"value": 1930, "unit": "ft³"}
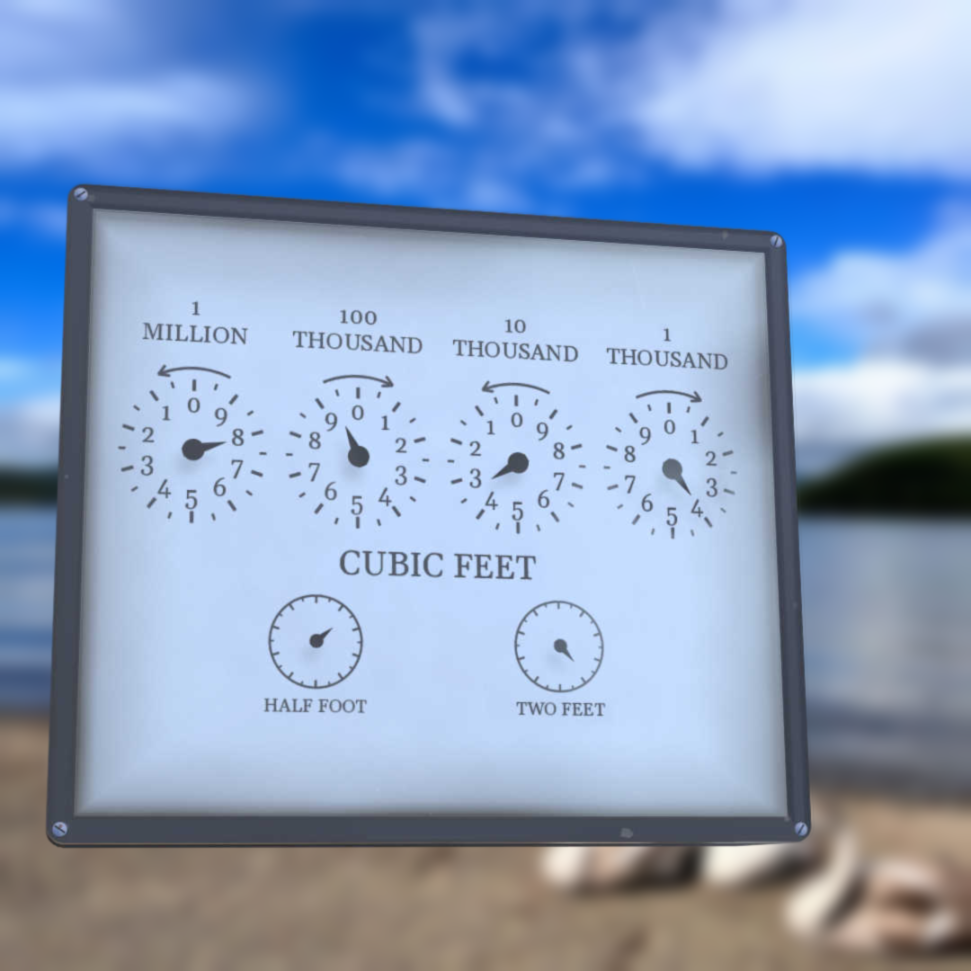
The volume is {"value": 793400, "unit": "ft³"}
